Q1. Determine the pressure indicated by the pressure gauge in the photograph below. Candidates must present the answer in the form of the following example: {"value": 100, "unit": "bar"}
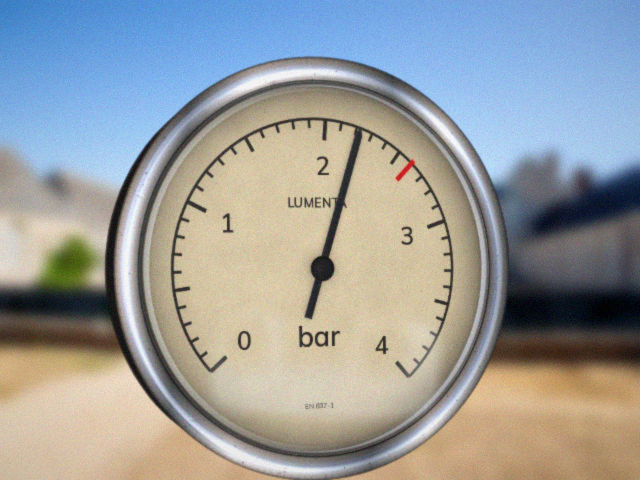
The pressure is {"value": 2.2, "unit": "bar"}
